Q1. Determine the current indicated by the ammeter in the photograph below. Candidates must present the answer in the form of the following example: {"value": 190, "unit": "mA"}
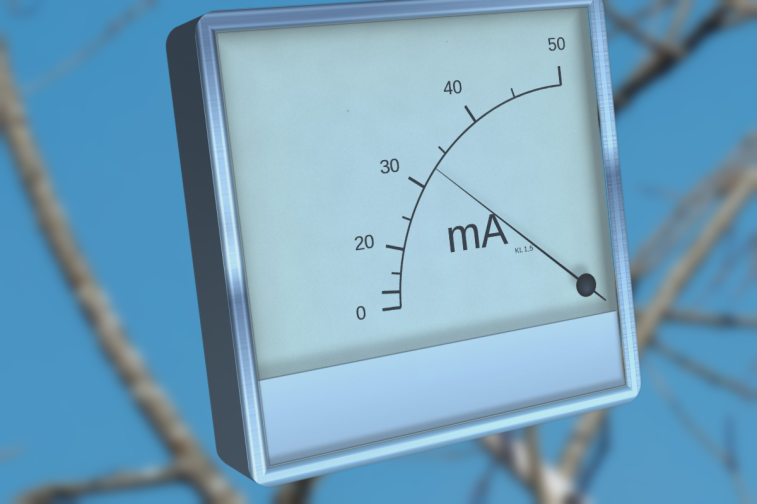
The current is {"value": 32.5, "unit": "mA"}
